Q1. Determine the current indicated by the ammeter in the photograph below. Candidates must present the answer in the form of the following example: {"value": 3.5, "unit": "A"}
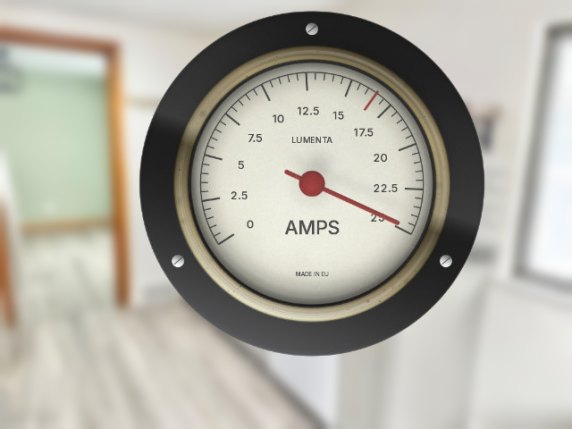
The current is {"value": 24.75, "unit": "A"}
